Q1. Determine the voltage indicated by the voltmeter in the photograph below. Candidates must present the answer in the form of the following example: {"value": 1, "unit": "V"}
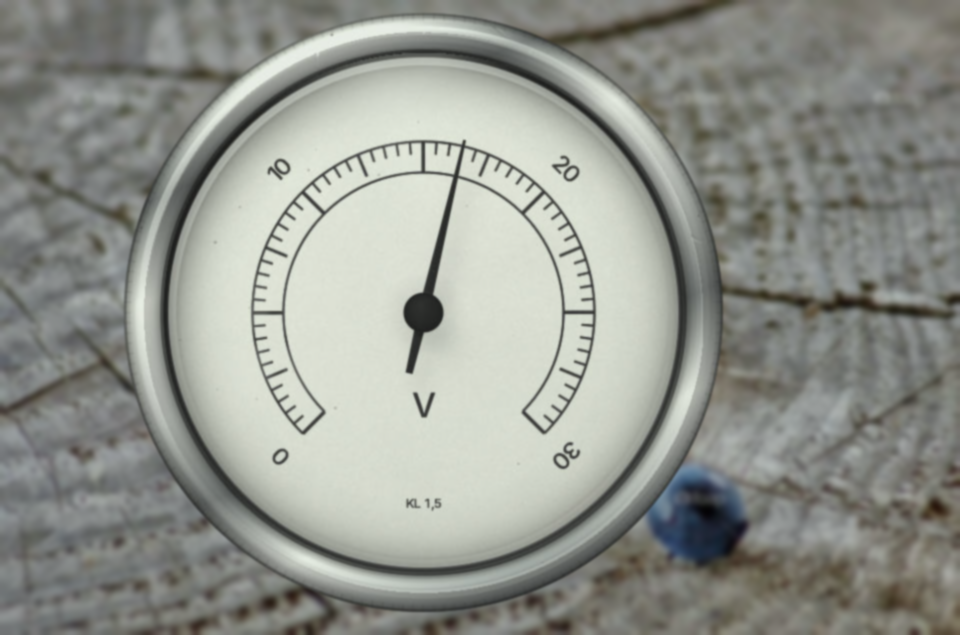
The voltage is {"value": 16.5, "unit": "V"}
